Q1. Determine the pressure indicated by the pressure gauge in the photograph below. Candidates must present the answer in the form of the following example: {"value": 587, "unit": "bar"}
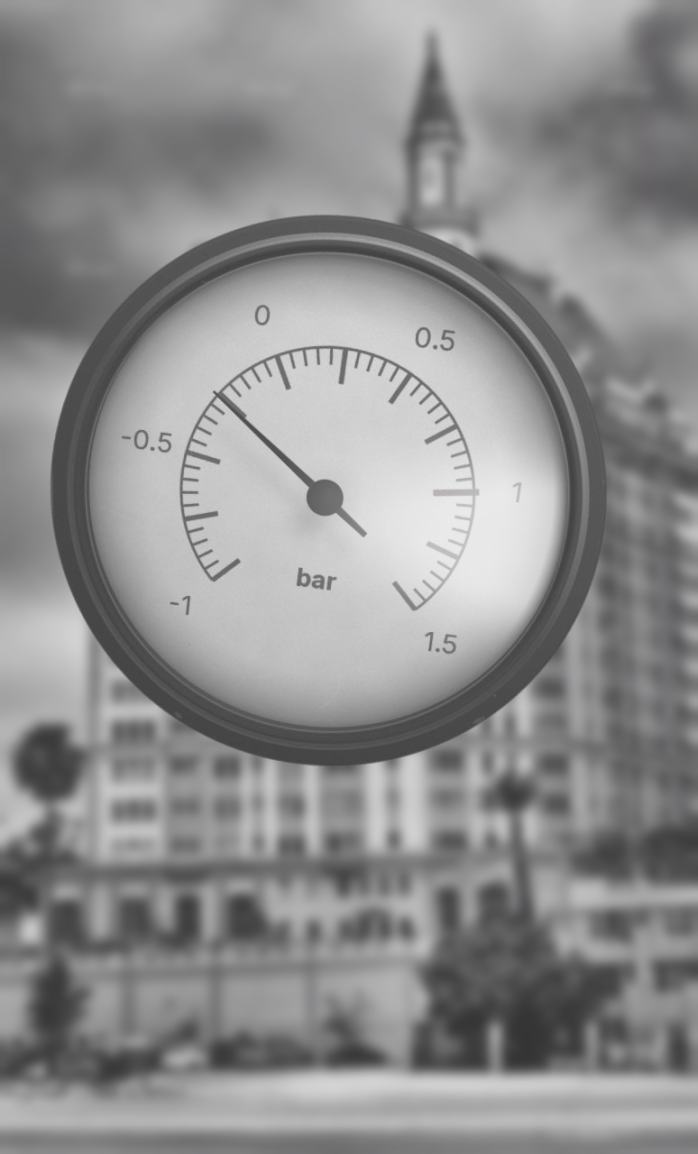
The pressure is {"value": -0.25, "unit": "bar"}
